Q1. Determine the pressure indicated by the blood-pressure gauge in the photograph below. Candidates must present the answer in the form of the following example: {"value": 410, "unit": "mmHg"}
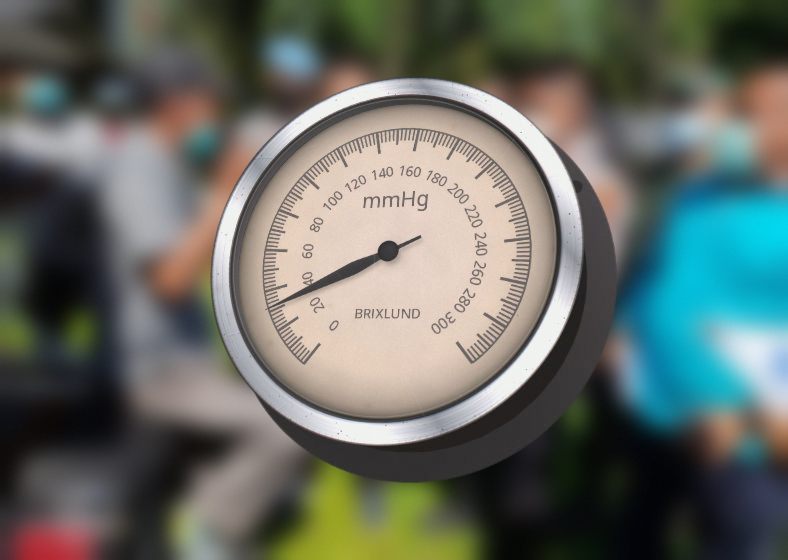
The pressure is {"value": 30, "unit": "mmHg"}
